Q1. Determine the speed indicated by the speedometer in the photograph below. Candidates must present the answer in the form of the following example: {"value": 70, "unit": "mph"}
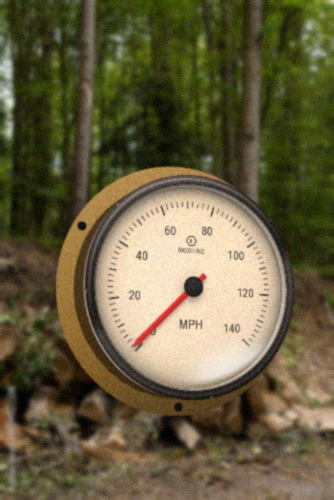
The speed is {"value": 2, "unit": "mph"}
